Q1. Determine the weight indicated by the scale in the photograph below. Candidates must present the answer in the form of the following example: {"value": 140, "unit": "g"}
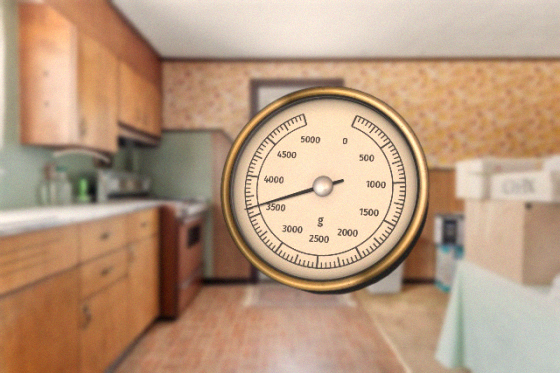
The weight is {"value": 3600, "unit": "g"}
